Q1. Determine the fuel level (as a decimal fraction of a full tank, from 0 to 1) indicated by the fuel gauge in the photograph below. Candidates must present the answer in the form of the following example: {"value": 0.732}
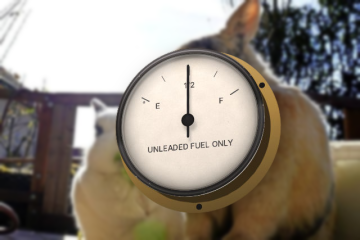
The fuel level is {"value": 0.5}
